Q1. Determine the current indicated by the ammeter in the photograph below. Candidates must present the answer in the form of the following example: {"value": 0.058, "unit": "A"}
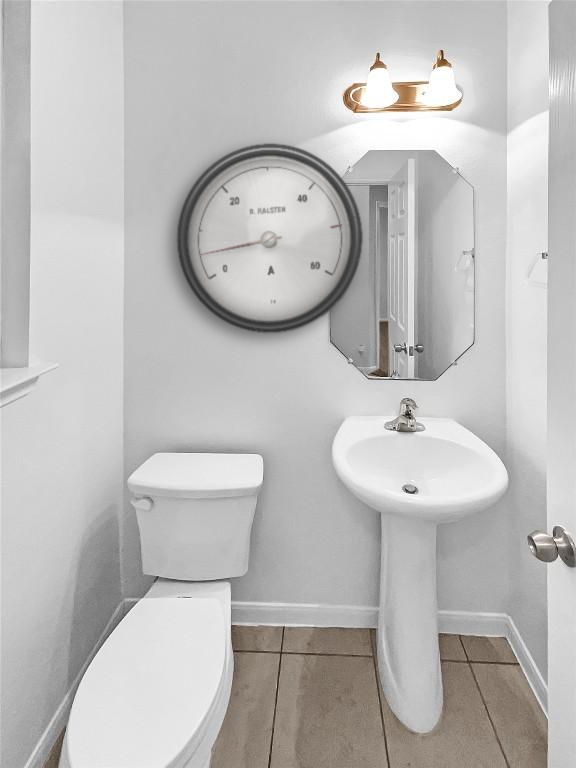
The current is {"value": 5, "unit": "A"}
